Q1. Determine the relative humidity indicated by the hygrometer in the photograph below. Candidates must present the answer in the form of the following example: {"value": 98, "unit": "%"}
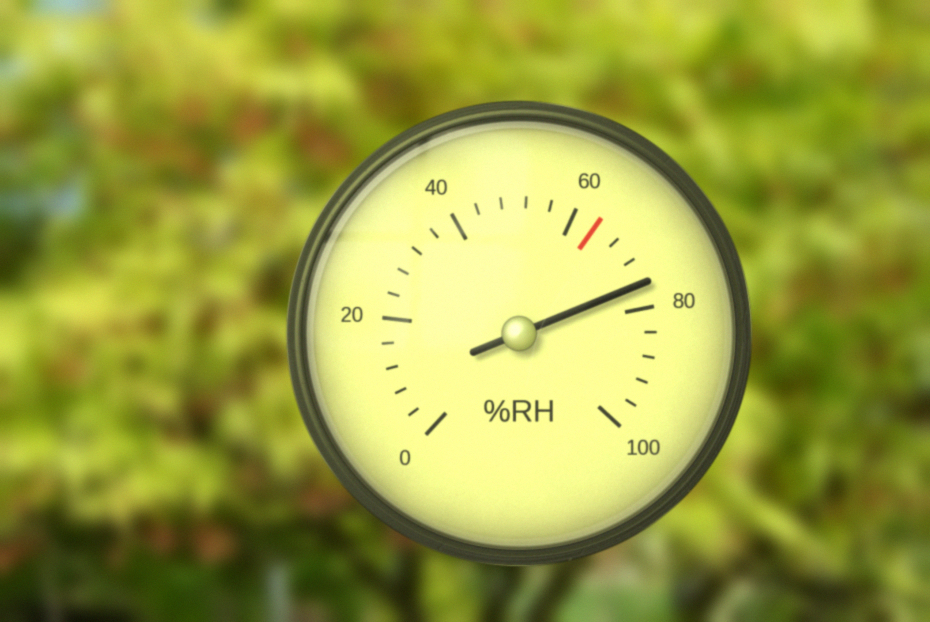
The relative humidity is {"value": 76, "unit": "%"}
